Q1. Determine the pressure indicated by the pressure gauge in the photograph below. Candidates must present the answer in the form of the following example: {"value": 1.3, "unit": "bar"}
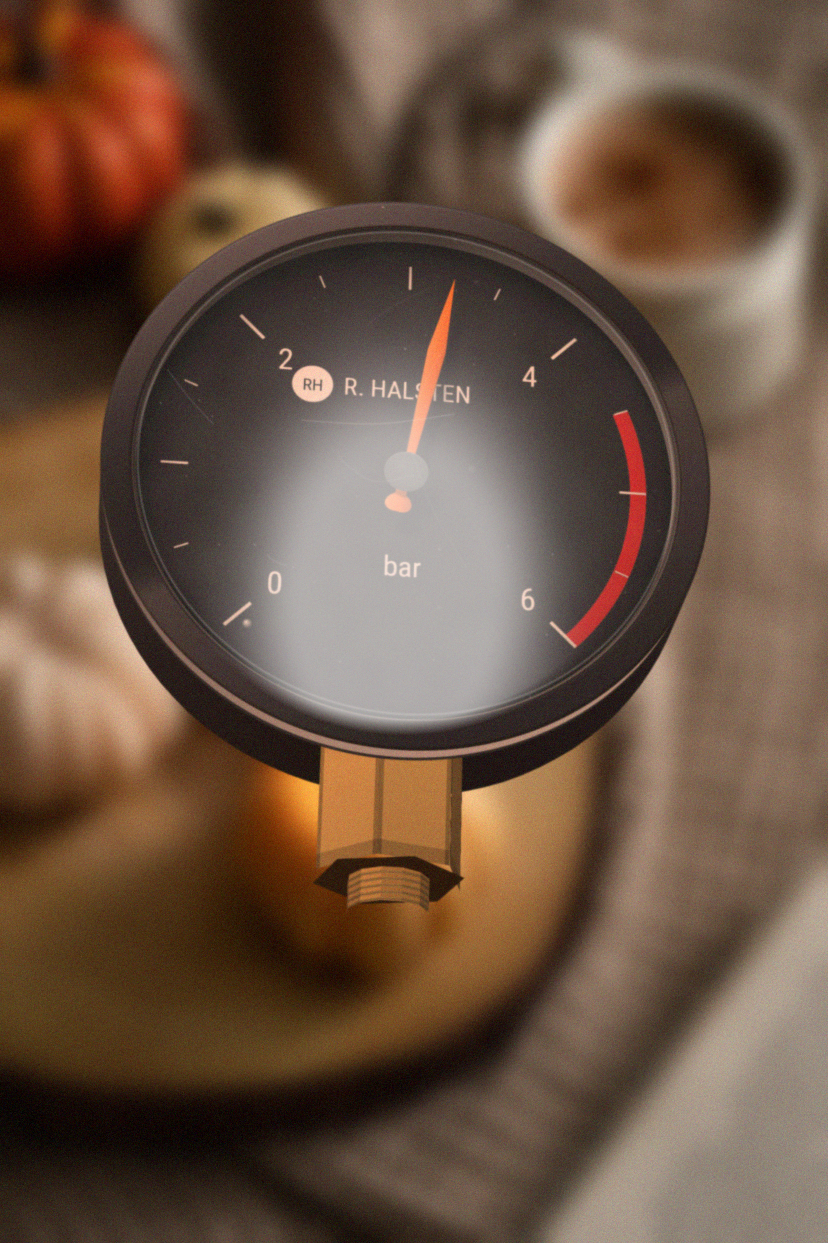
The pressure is {"value": 3.25, "unit": "bar"}
